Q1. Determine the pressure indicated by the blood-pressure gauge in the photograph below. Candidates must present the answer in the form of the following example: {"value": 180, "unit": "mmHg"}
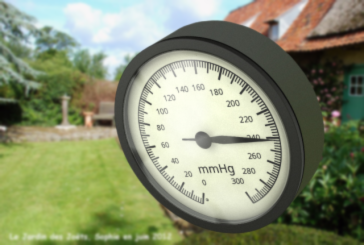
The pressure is {"value": 240, "unit": "mmHg"}
